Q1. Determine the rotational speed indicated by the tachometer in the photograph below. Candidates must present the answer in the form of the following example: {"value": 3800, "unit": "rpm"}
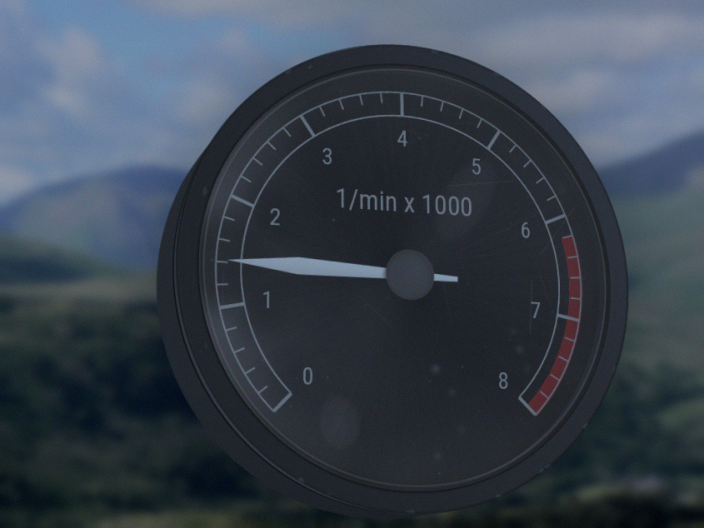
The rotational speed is {"value": 1400, "unit": "rpm"}
